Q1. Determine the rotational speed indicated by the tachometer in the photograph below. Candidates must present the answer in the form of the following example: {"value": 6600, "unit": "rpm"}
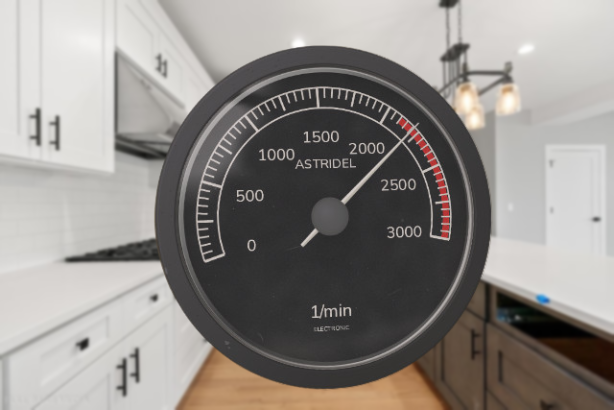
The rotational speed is {"value": 2200, "unit": "rpm"}
